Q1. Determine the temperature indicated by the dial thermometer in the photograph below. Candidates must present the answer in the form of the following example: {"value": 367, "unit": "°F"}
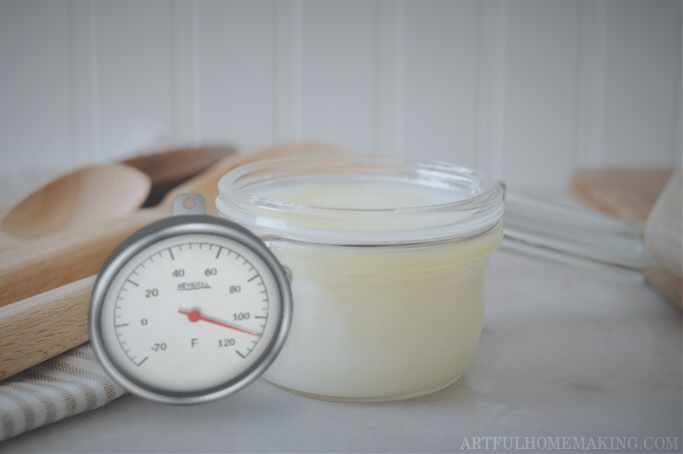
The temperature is {"value": 108, "unit": "°F"}
